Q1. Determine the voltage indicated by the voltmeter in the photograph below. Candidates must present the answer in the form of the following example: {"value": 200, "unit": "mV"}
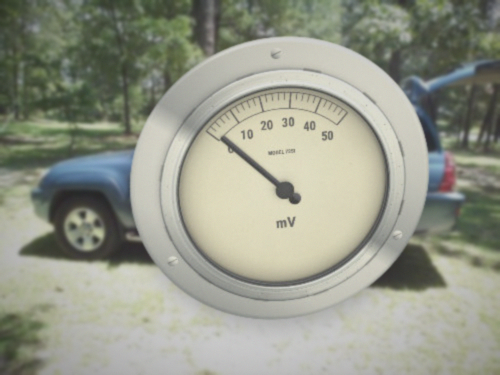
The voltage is {"value": 2, "unit": "mV"}
